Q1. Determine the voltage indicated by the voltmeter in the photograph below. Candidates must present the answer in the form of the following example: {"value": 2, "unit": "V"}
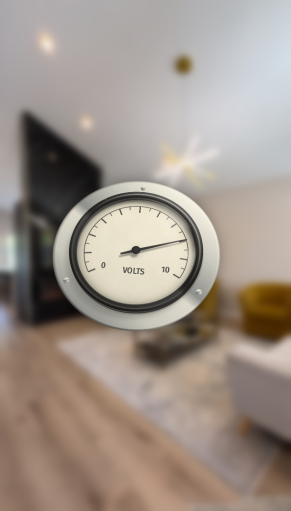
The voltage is {"value": 8, "unit": "V"}
